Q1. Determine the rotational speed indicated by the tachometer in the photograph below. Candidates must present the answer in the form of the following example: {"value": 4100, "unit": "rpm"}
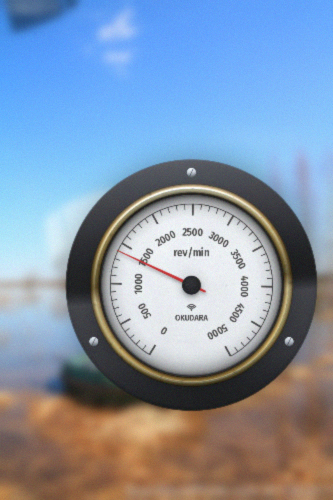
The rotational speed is {"value": 1400, "unit": "rpm"}
